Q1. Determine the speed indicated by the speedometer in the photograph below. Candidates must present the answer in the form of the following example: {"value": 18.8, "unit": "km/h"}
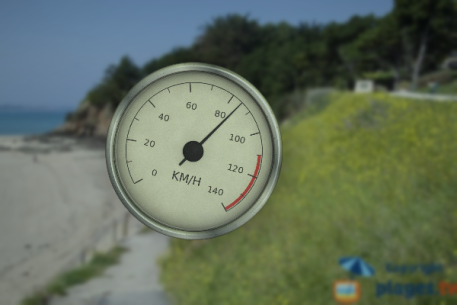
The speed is {"value": 85, "unit": "km/h"}
